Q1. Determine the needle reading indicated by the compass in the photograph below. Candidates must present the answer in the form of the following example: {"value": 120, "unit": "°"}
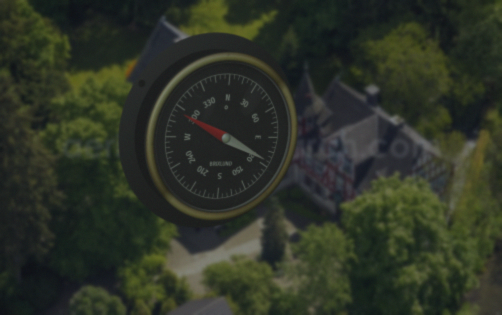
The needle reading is {"value": 295, "unit": "°"}
